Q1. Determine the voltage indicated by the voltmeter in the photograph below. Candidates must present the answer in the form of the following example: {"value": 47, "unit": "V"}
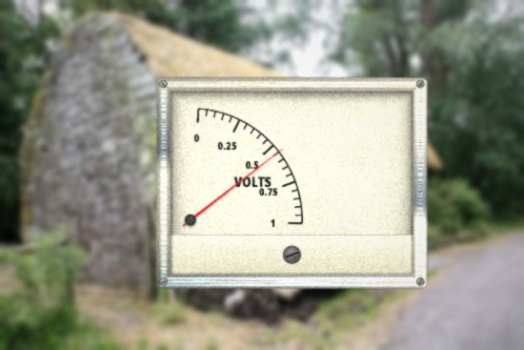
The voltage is {"value": 0.55, "unit": "V"}
